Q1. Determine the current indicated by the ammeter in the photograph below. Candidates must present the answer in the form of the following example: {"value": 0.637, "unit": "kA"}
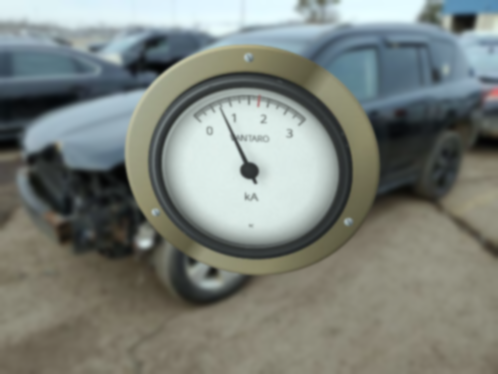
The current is {"value": 0.75, "unit": "kA"}
